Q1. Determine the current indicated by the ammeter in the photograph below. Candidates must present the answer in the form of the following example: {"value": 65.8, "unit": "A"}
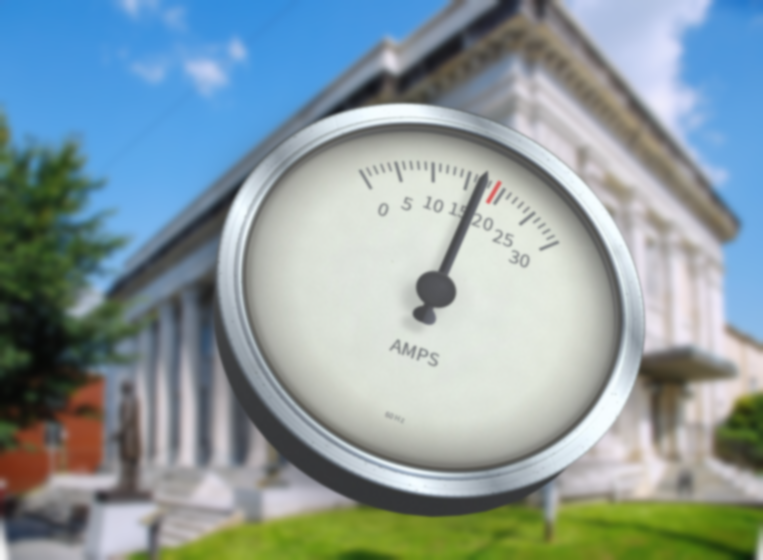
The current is {"value": 17, "unit": "A"}
